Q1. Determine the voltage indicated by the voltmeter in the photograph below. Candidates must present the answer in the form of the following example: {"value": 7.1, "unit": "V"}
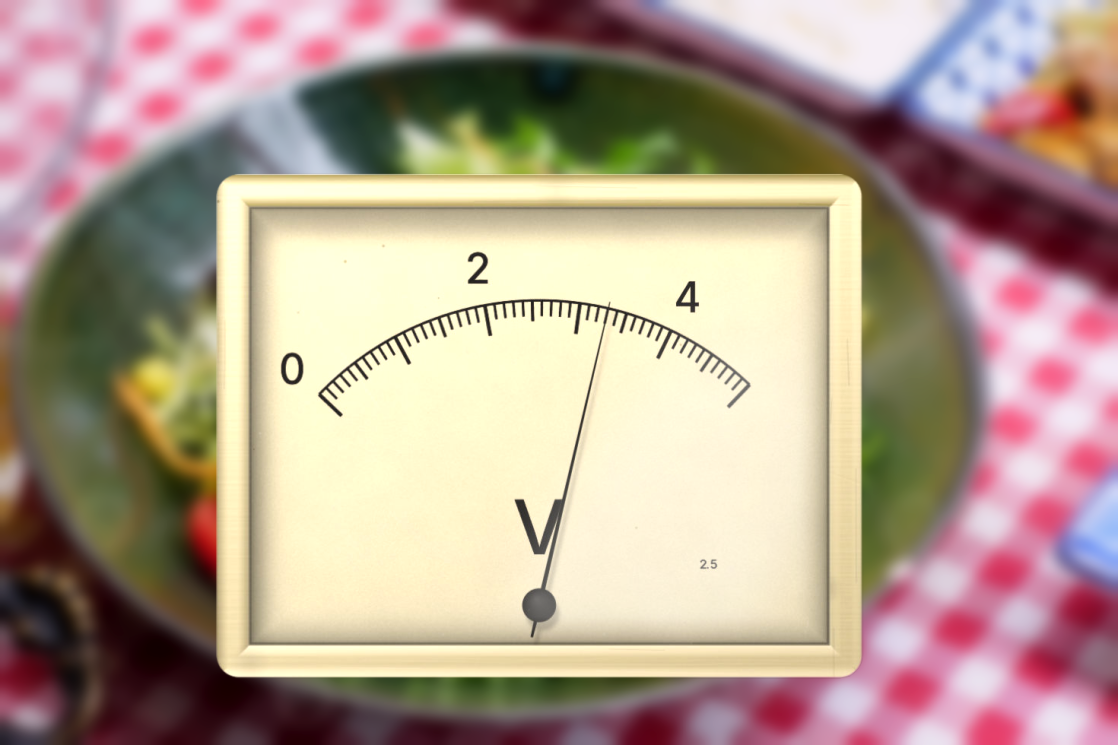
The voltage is {"value": 3.3, "unit": "V"}
